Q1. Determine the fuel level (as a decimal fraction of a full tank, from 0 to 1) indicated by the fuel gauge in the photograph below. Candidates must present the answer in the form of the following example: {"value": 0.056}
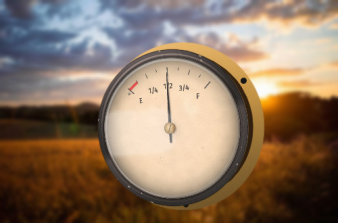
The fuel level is {"value": 0.5}
